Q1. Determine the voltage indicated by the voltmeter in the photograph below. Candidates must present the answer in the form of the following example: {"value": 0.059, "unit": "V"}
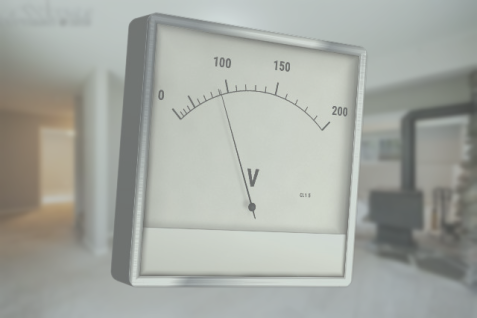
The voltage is {"value": 90, "unit": "V"}
